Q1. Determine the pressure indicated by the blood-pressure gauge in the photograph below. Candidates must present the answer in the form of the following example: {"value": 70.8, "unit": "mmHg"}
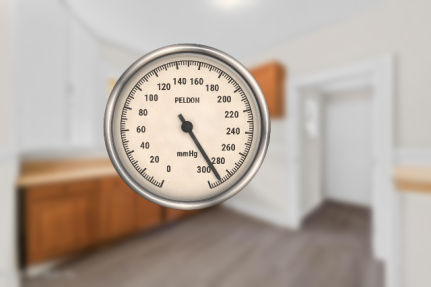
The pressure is {"value": 290, "unit": "mmHg"}
